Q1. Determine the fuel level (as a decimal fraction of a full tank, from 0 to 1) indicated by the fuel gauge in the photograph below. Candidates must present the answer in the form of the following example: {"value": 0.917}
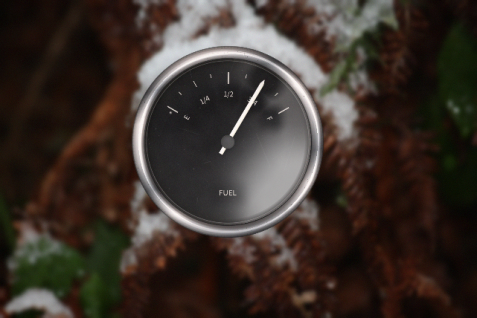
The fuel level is {"value": 0.75}
